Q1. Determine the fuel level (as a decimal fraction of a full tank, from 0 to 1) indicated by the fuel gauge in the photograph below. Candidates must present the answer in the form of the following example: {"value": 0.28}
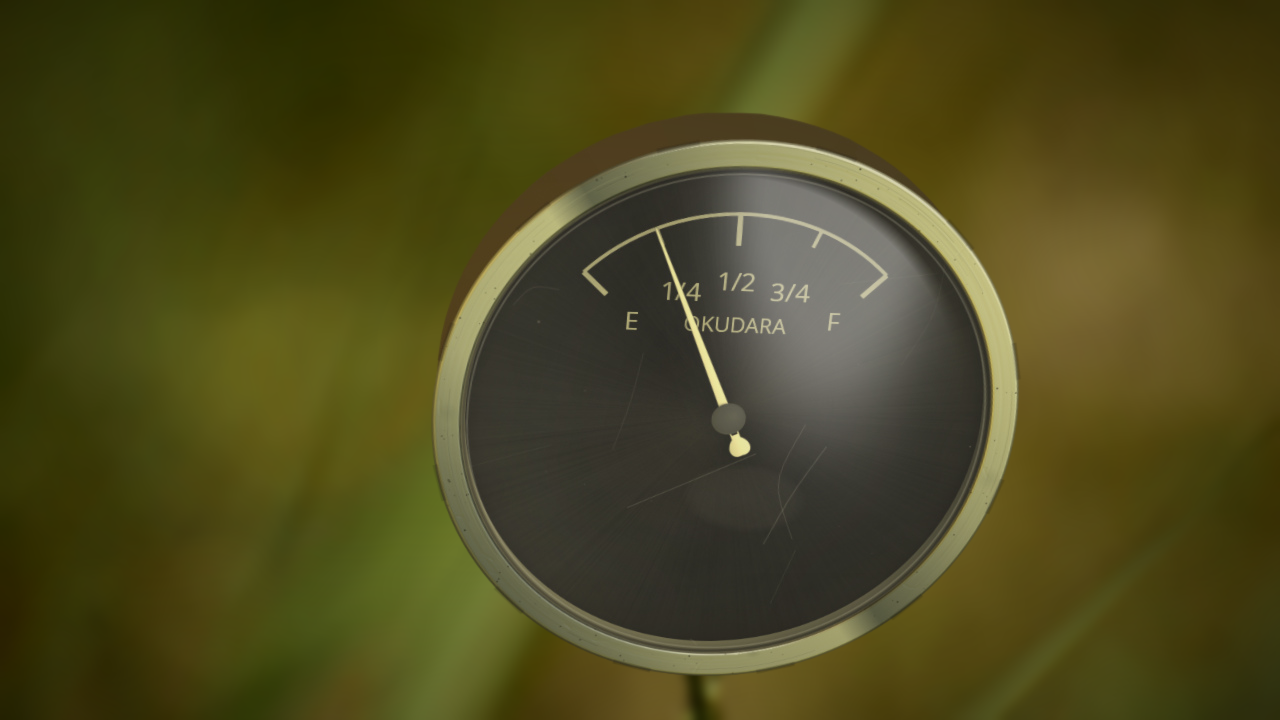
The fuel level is {"value": 0.25}
